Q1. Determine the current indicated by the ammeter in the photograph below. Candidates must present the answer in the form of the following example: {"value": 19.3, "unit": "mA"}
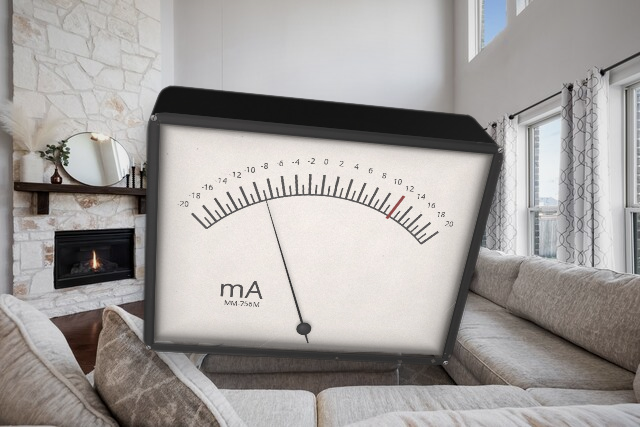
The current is {"value": -9, "unit": "mA"}
